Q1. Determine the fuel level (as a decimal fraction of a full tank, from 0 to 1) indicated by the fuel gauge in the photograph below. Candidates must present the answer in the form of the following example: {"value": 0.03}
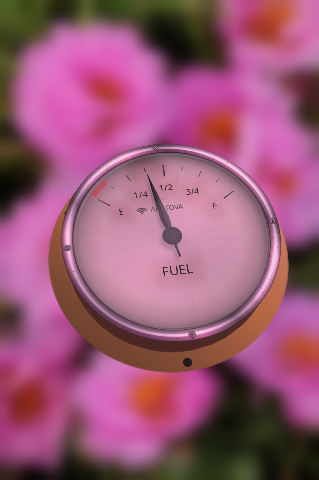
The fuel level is {"value": 0.375}
